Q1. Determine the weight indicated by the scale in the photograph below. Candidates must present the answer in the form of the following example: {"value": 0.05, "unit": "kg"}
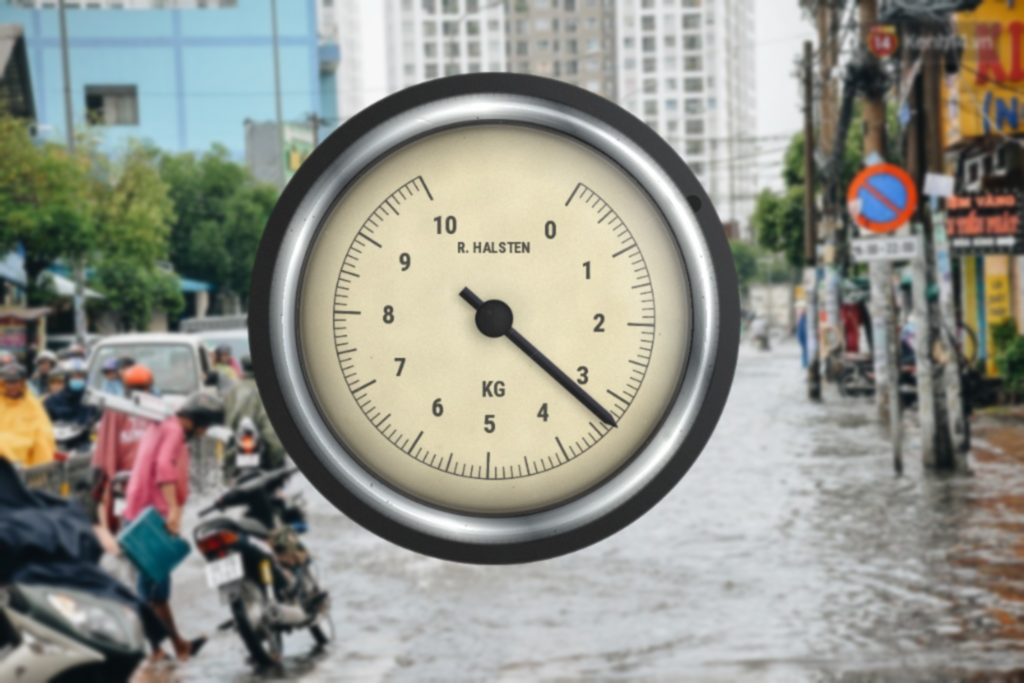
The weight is {"value": 3.3, "unit": "kg"}
